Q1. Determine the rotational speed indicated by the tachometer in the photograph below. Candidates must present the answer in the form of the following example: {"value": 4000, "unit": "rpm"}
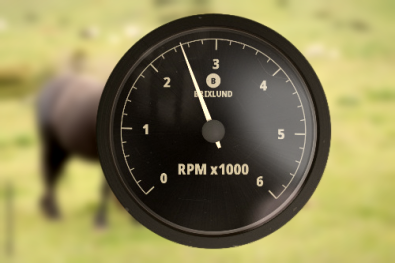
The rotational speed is {"value": 2500, "unit": "rpm"}
